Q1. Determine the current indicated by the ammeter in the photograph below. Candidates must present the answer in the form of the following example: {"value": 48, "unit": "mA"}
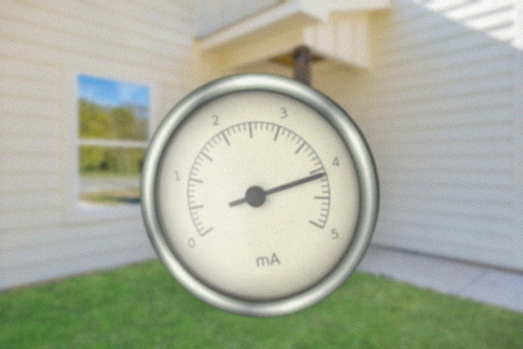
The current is {"value": 4.1, "unit": "mA"}
